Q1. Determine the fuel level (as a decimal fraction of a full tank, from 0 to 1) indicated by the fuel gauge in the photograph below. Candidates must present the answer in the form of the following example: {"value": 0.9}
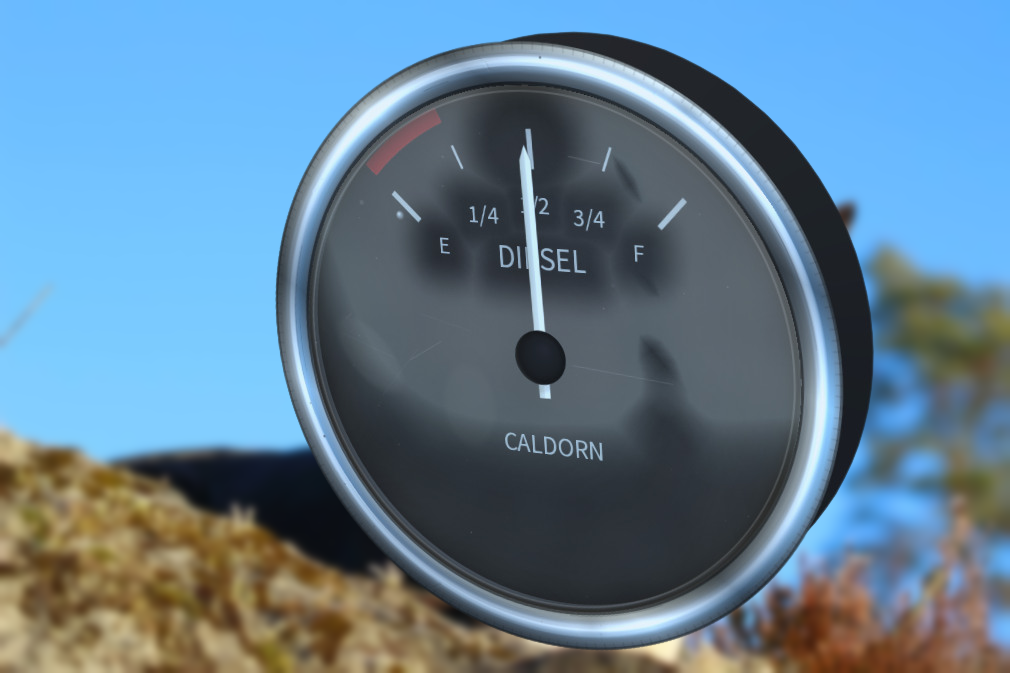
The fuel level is {"value": 0.5}
